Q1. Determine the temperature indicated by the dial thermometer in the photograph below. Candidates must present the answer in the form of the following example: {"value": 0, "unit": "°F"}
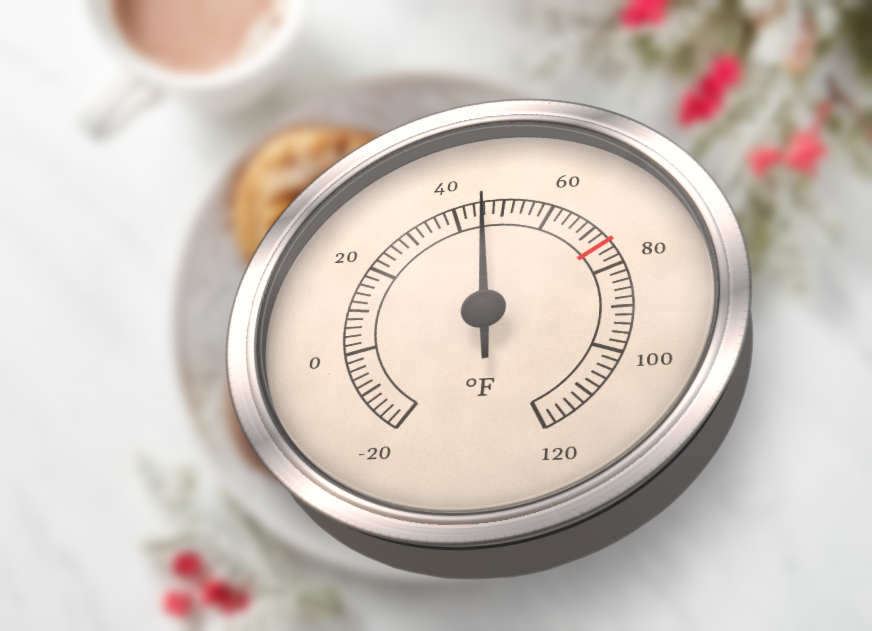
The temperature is {"value": 46, "unit": "°F"}
